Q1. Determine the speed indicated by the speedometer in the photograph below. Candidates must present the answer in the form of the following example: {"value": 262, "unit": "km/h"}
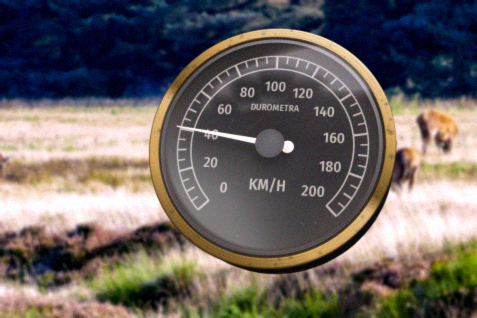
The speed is {"value": 40, "unit": "km/h"}
